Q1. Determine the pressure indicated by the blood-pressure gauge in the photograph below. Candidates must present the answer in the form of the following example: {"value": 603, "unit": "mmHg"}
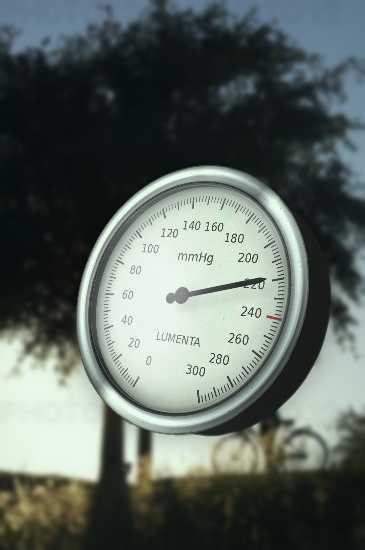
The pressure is {"value": 220, "unit": "mmHg"}
